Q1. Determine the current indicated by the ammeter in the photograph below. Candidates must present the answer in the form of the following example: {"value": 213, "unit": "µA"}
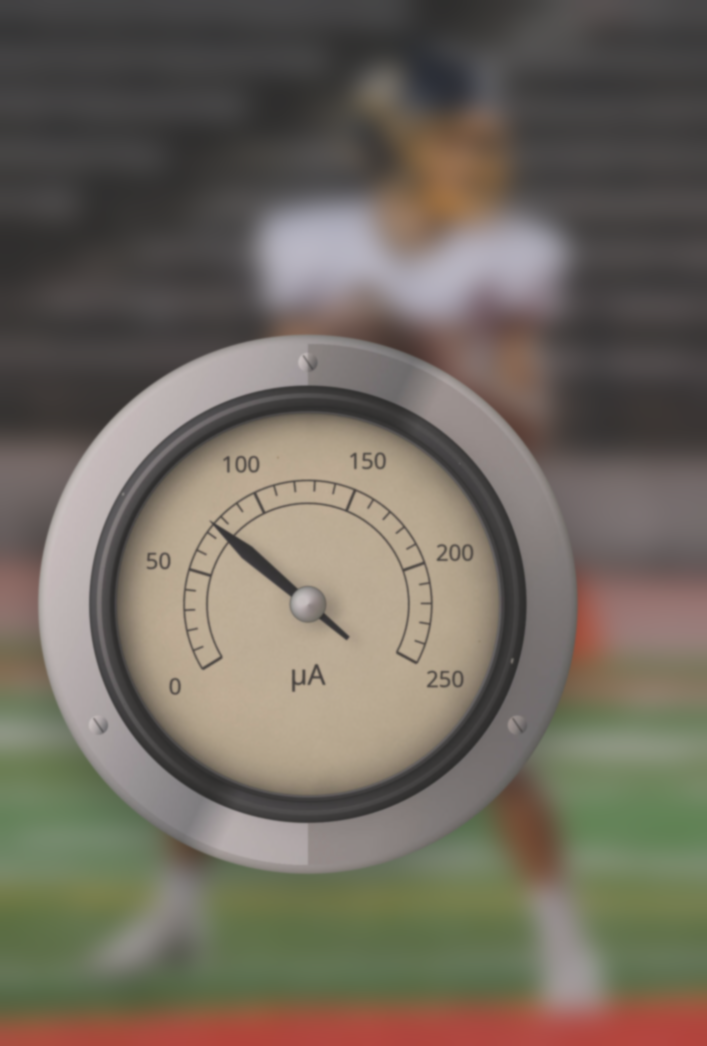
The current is {"value": 75, "unit": "µA"}
